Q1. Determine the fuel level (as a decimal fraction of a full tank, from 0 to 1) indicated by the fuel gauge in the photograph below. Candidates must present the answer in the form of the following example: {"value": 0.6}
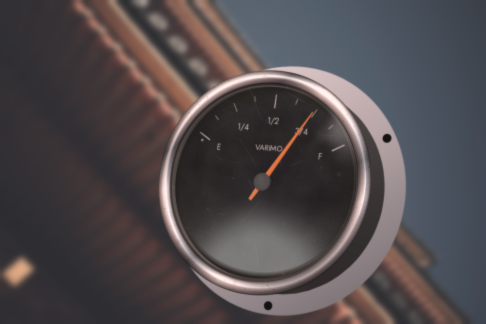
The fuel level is {"value": 0.75}
